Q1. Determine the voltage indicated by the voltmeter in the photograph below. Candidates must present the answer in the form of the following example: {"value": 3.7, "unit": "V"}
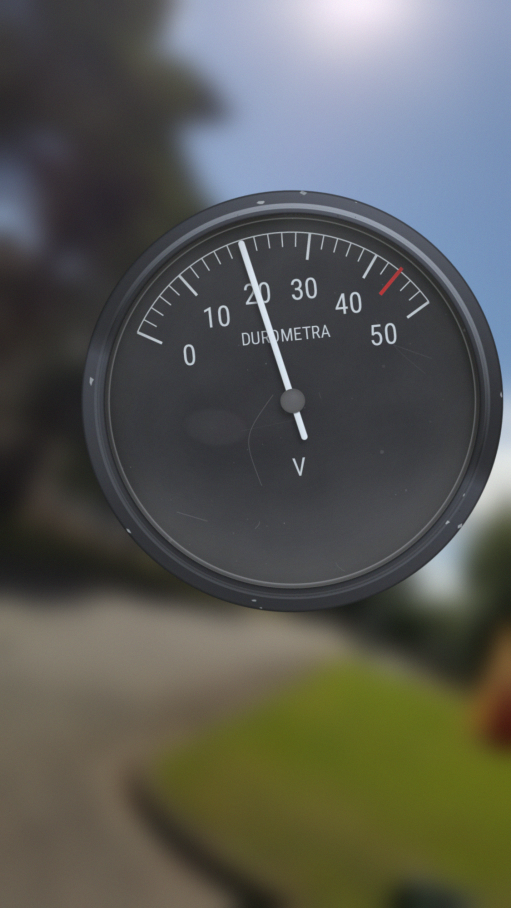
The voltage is {"value": 20, "unit": "V"}
